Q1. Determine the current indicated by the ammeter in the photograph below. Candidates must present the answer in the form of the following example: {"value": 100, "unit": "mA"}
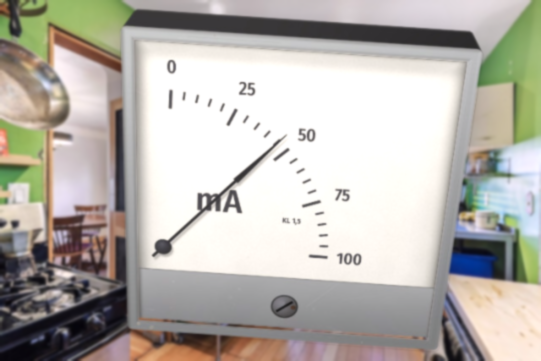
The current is {"value": 45, "unit": "mA"}
